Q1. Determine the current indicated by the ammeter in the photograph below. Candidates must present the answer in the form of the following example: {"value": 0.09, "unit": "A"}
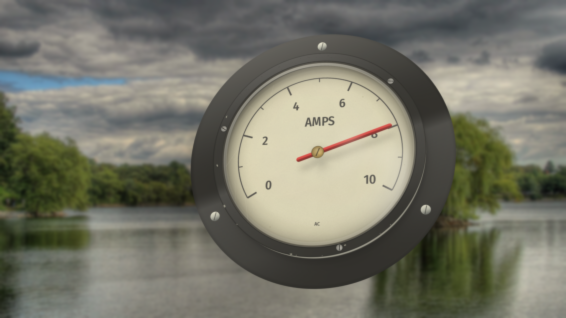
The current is {"value": 8, "unit": "A"}
